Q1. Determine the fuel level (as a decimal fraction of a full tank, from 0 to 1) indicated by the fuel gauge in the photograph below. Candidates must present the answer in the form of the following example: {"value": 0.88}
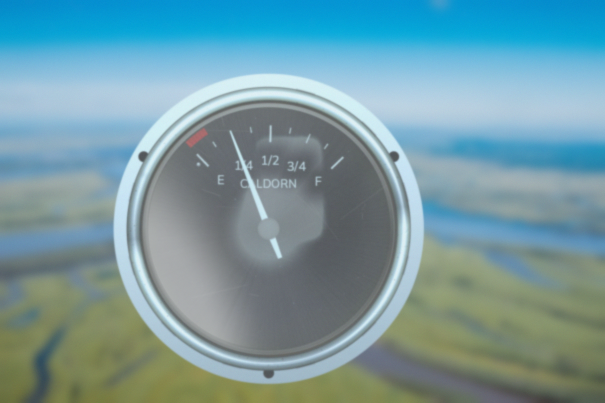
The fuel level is {"value": 0.25}
